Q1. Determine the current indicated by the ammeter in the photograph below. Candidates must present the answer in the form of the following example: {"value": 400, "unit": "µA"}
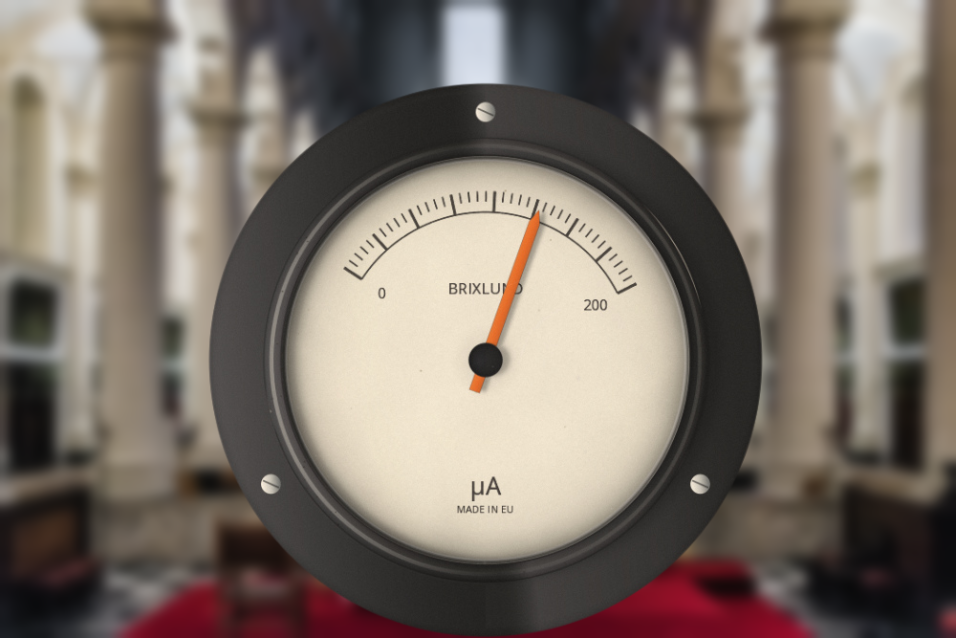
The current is {"value": 127.5, "unit": "µA"}
